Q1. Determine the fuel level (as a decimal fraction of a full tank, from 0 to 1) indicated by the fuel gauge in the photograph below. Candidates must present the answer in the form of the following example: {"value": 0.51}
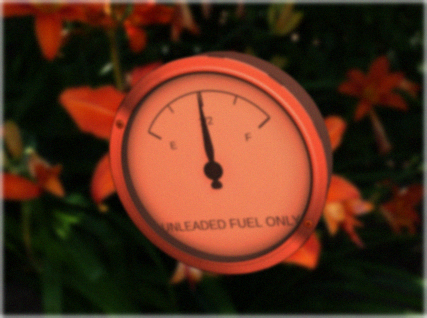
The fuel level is {"value": 0.5}
